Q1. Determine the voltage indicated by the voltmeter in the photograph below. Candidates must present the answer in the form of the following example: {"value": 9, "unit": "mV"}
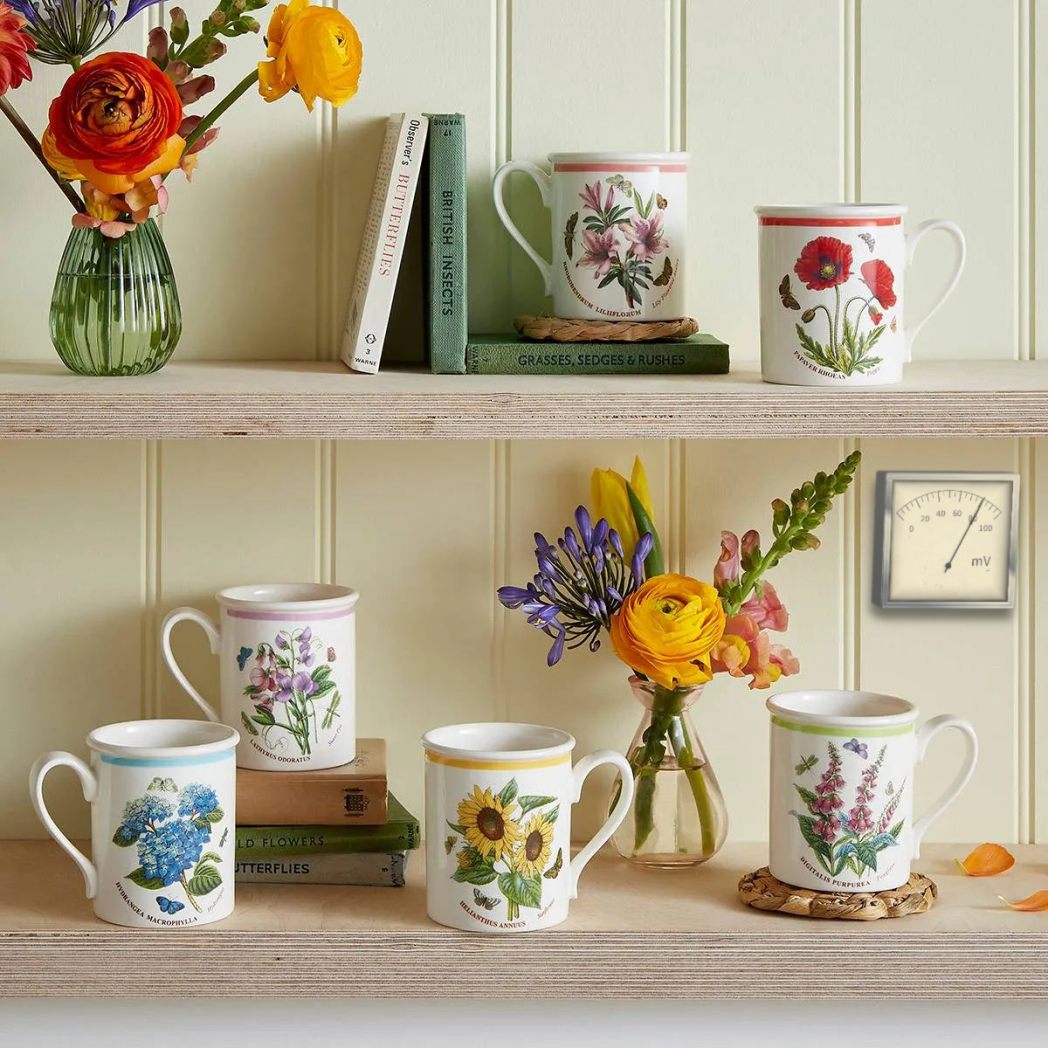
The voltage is {"value": 80, "unit": "mV"}
